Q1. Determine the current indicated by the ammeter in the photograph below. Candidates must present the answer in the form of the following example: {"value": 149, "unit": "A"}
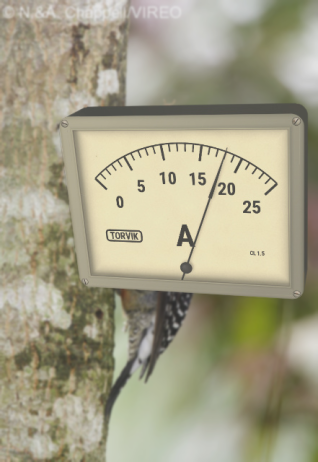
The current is {"value": 18, "unit": "A"}
